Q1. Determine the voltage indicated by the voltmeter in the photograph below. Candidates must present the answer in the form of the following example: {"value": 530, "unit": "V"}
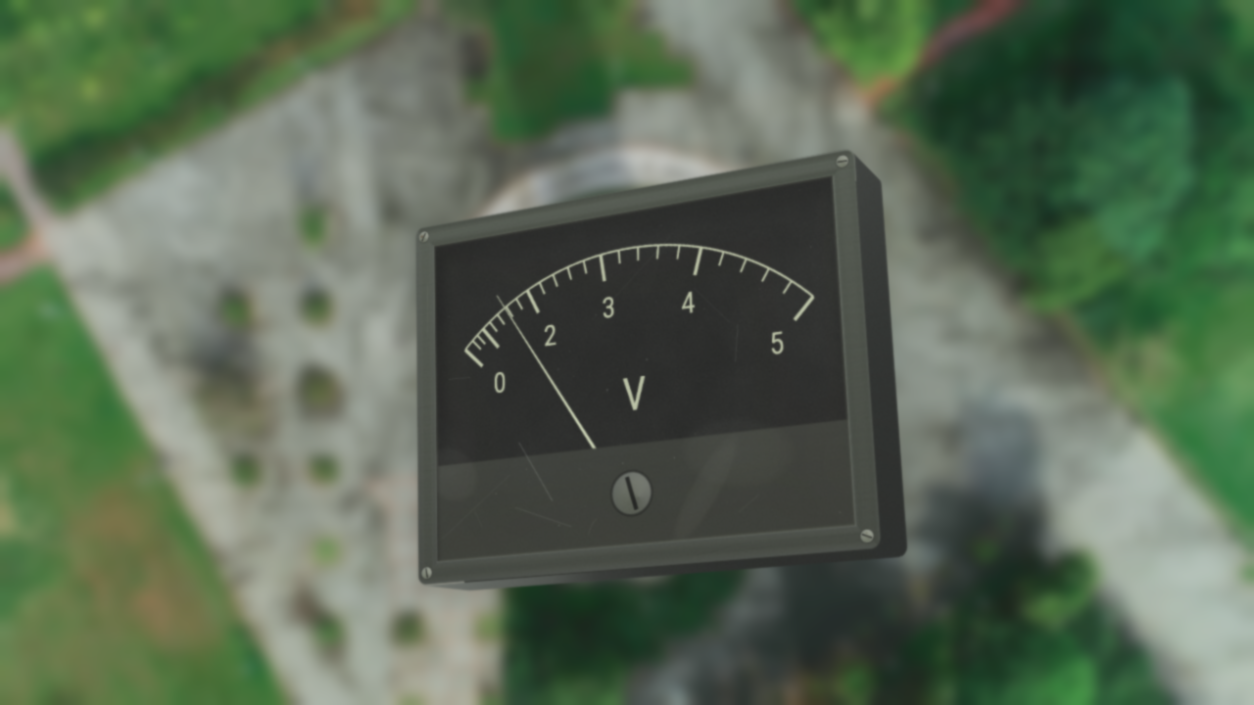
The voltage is {"value": 1.6, "unit": "V"}
